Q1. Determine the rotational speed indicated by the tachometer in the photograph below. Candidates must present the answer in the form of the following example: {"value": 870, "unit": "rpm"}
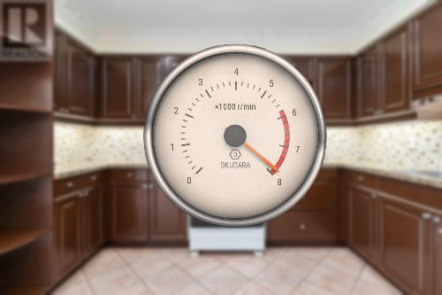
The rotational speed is {"value": 7800, "unit": "rpm"}
